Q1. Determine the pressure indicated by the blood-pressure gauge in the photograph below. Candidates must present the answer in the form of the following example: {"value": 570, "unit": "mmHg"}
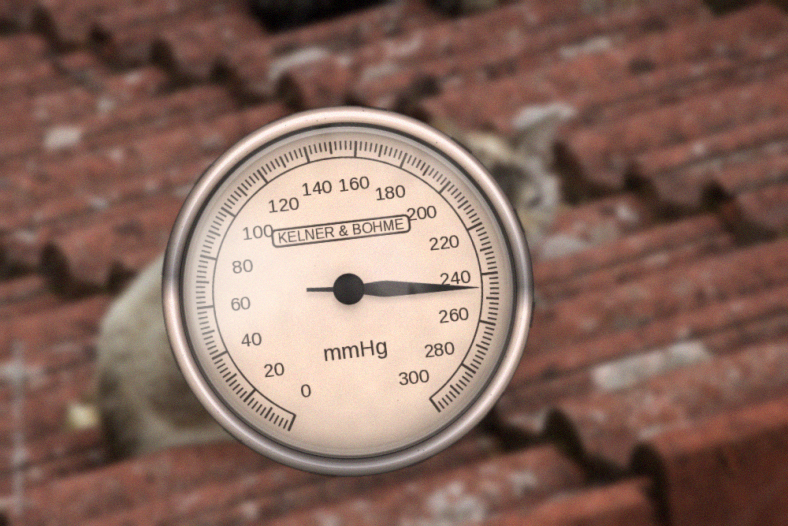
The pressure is {"value": 246, "unit": "mmHg"}
